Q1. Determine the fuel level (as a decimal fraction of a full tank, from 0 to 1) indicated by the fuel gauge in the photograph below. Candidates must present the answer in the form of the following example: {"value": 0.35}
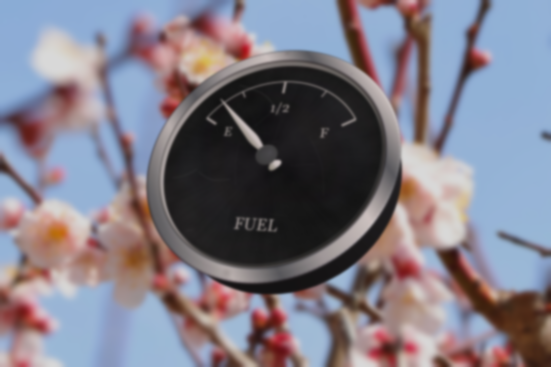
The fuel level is {"value": 0.125}
